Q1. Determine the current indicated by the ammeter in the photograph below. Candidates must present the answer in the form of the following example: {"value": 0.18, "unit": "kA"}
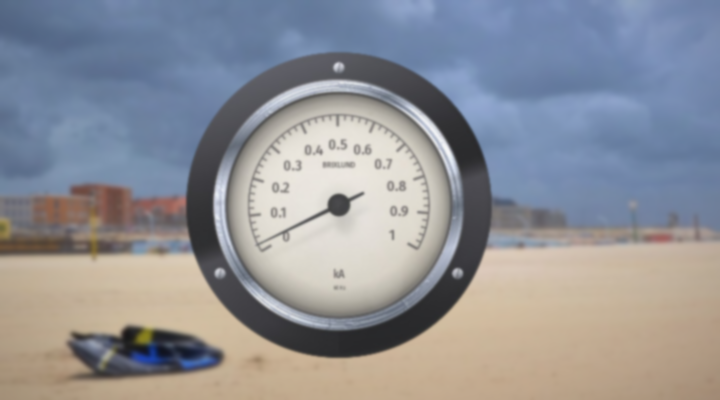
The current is {"value": 0.02, "unit": "kA"}
